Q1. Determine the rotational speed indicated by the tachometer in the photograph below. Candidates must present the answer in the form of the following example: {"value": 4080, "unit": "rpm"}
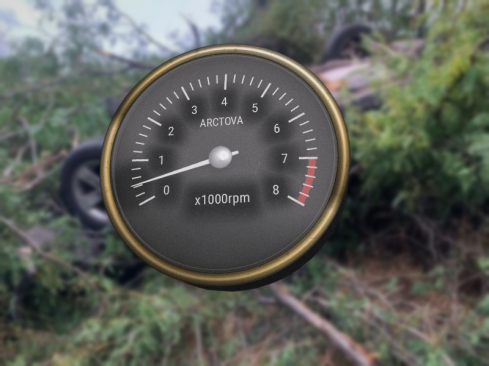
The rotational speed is {"value": 400, "unit": "rpm"}
